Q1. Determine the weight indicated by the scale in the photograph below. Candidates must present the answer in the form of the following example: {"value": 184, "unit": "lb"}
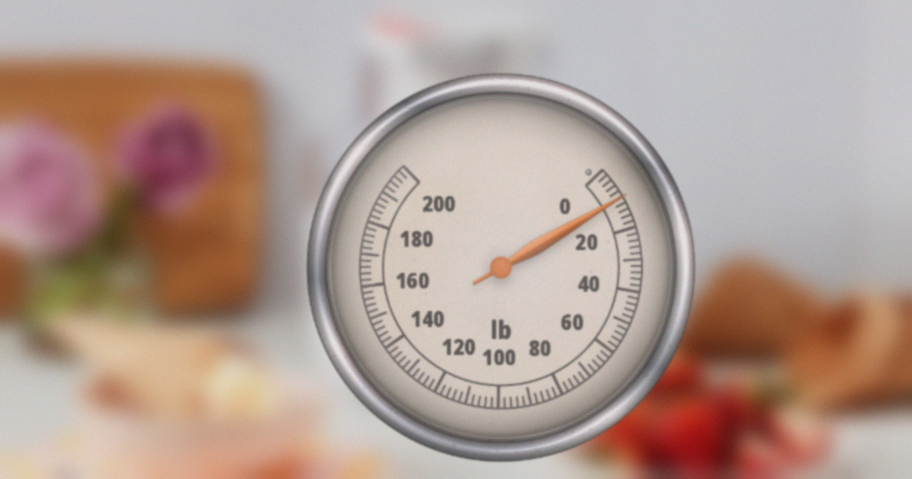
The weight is {"value": 10, "unit": "lb"}
